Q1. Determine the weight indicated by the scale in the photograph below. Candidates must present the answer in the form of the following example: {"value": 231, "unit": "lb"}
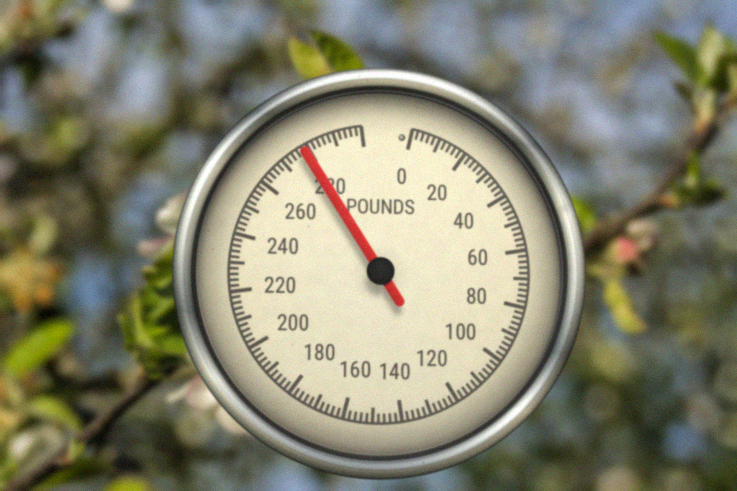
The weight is {"value": 278, "unit": "lb"}
